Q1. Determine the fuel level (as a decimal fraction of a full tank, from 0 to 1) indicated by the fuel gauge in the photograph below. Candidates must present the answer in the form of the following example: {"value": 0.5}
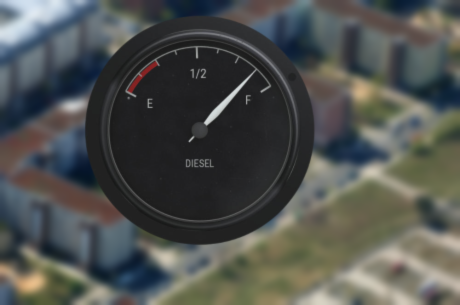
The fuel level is {"value": 0.875}
